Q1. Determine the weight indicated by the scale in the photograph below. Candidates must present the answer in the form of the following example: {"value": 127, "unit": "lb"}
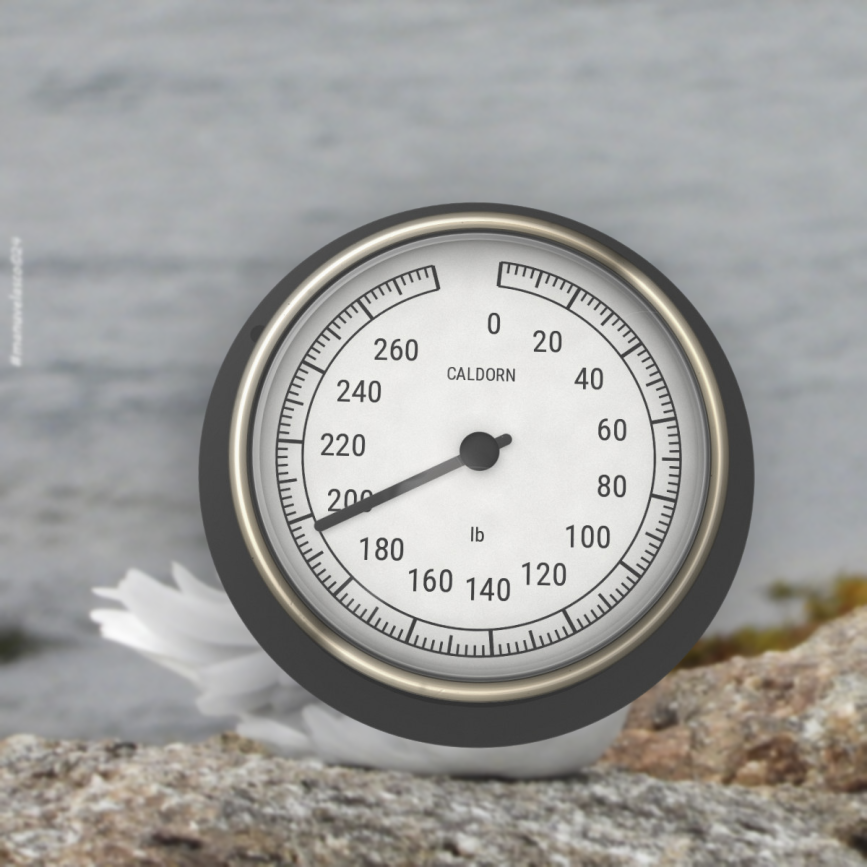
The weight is {"value": 196, "unit": "lb"}
